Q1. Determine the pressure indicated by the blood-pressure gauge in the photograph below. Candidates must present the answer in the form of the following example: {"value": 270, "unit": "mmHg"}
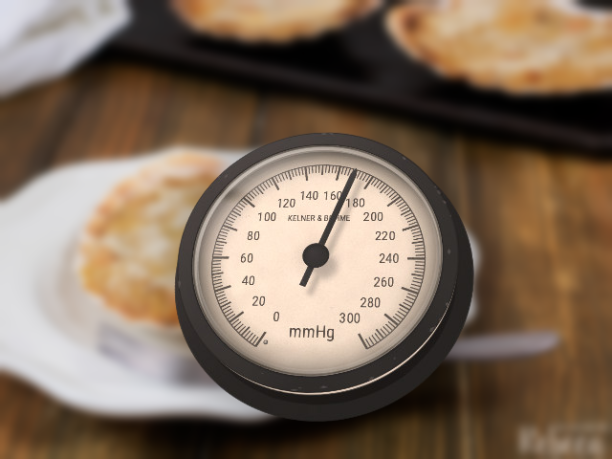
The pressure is {"value": 170, "unit": "mmHg"}
